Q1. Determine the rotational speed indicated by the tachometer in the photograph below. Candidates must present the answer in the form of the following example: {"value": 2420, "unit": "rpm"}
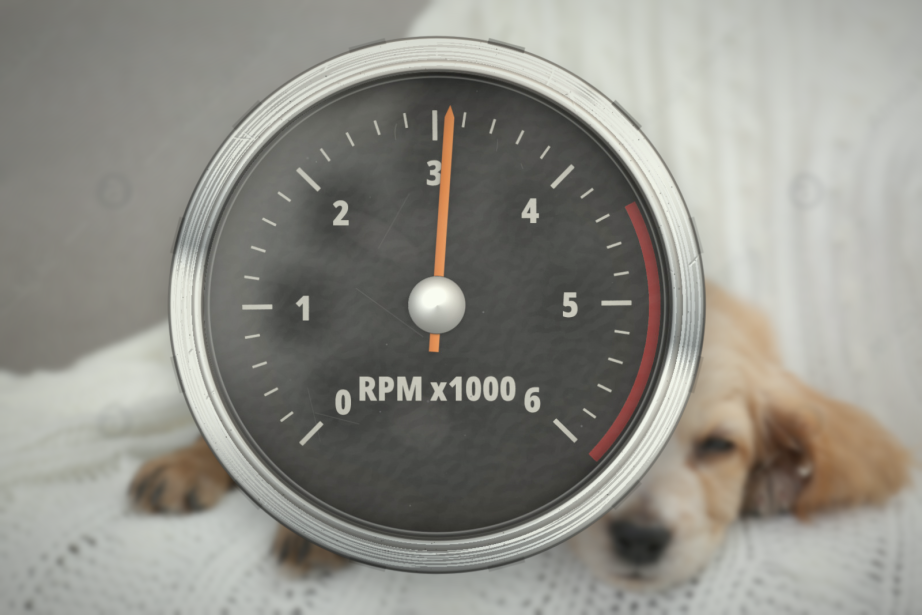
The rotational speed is {"value": 3100, "unit": "rpm"}
